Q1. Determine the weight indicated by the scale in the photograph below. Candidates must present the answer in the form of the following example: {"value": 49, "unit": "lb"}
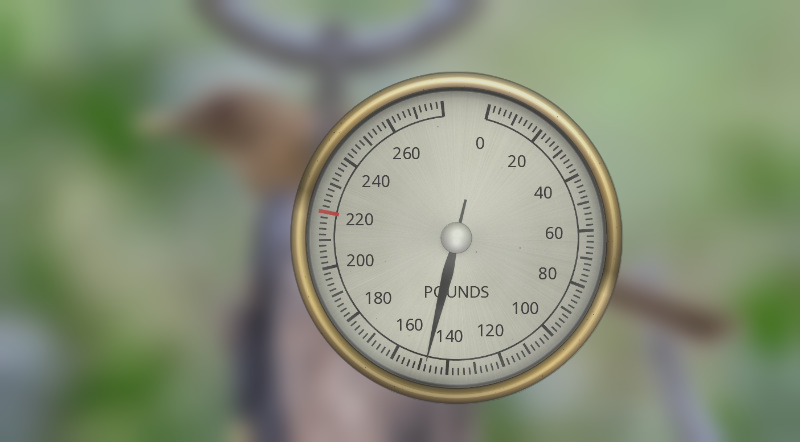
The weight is {"value": 148, "unit": "lb"}
